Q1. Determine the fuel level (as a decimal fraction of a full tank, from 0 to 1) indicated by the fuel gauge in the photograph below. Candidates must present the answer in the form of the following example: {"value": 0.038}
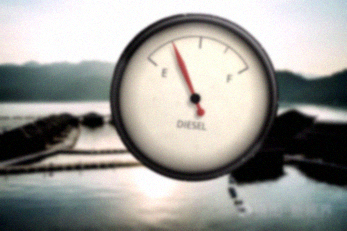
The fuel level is {"value": 0.25}
